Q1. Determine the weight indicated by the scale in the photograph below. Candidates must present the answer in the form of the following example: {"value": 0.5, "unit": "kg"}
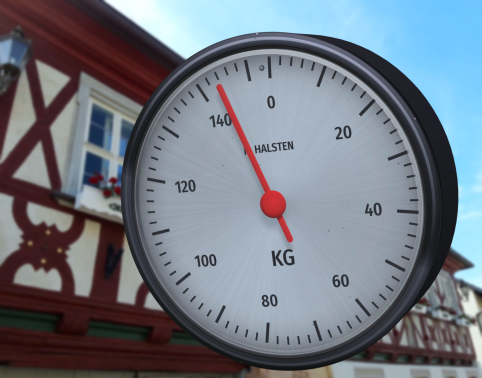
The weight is {"value": 144, "unit": "kg"}
